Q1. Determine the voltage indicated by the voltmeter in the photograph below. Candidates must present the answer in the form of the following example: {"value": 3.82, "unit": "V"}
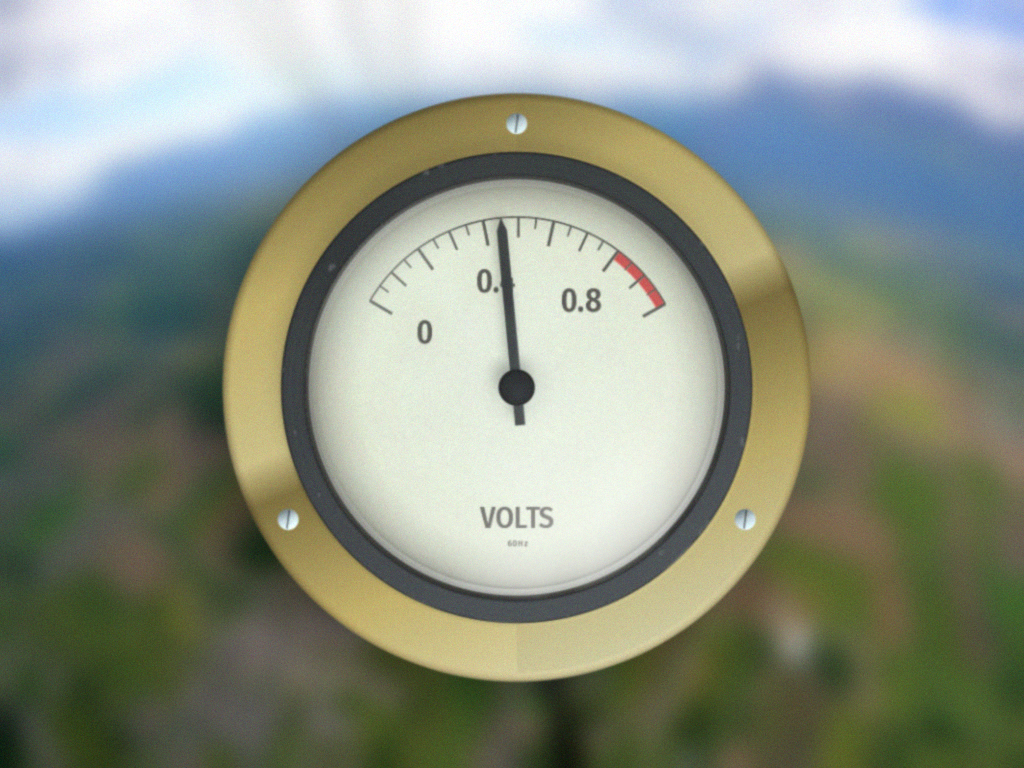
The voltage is {"value": 0.45, "unit": "V"}
